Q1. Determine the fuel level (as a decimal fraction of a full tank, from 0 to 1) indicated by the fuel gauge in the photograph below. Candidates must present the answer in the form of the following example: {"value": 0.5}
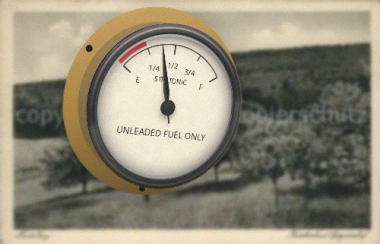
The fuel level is {"value": 0.375}
